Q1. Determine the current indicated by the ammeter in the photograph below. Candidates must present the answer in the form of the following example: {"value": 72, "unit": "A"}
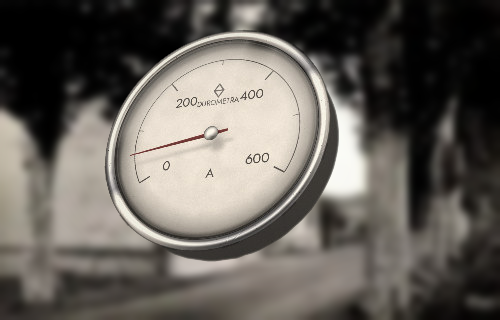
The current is {"value": 50, "unit": "A"}
